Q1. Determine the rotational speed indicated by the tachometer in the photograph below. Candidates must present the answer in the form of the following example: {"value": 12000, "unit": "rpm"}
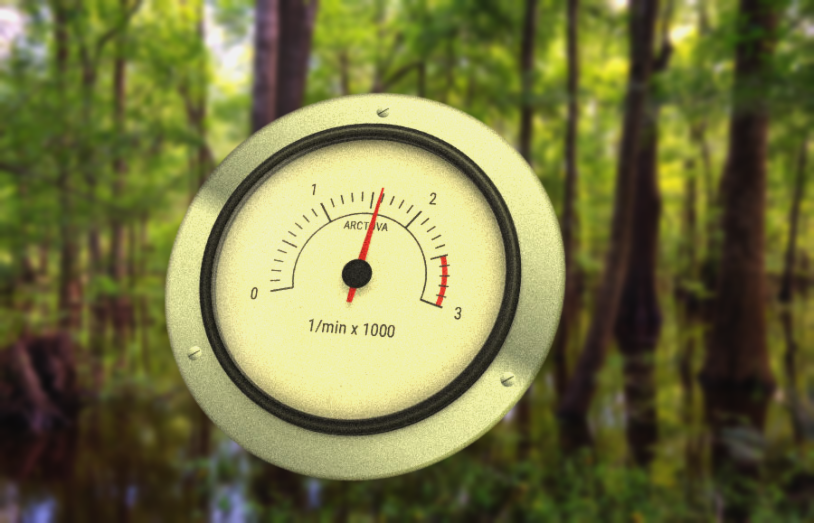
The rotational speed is {"value": 1600, "unit": "rpm"}
